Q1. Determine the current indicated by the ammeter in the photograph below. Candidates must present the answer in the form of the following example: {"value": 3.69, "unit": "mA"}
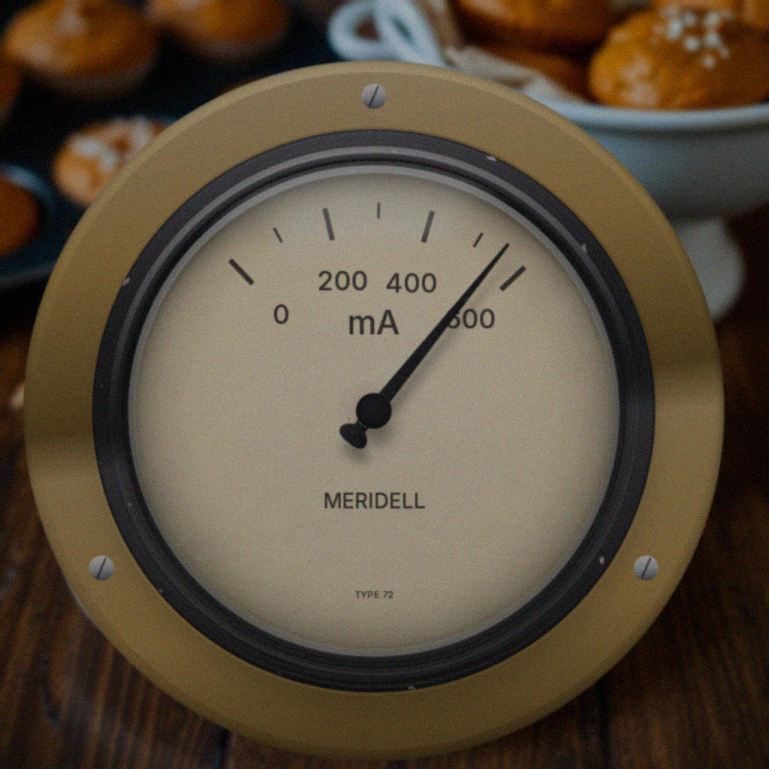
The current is {"value": 550, "unit": "mA"}
